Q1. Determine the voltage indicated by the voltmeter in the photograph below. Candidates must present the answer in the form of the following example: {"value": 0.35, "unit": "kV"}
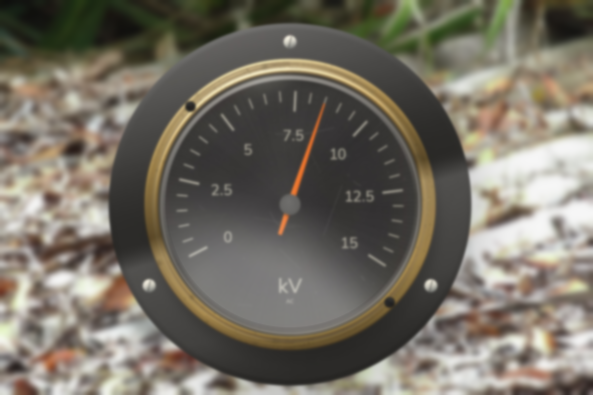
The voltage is {"value": 8.5, "unit": "kV"}
